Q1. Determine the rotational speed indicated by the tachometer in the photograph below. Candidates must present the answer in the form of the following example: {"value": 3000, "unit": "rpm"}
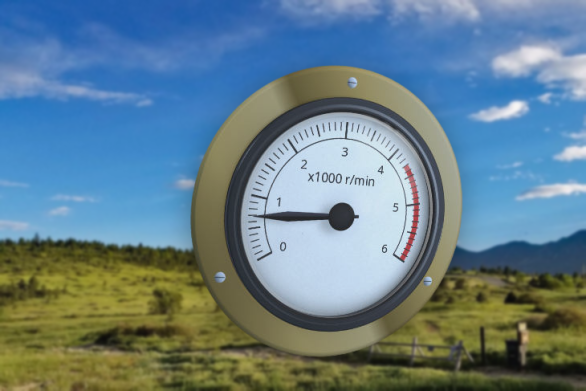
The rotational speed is {"value": 700, "unit": "rpm"}
